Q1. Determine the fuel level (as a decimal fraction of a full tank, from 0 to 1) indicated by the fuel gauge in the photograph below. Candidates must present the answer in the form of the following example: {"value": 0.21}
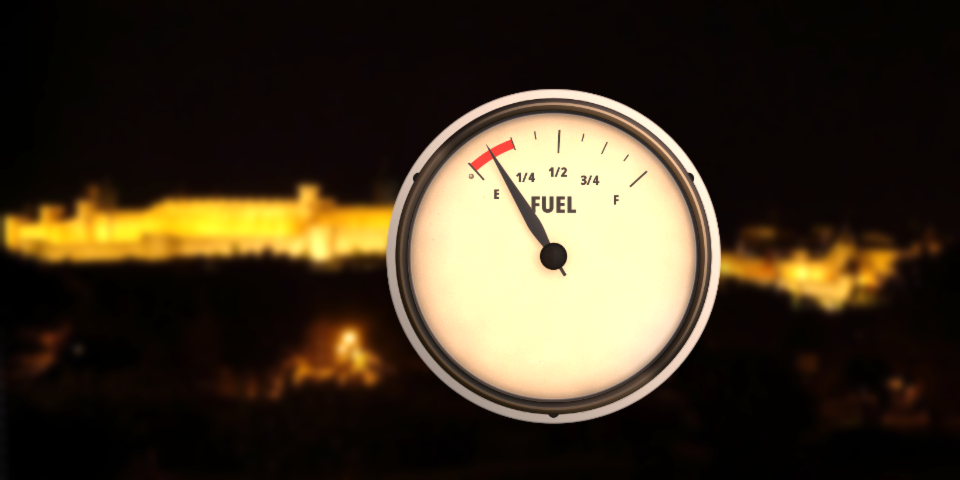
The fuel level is {"value": 0.125}
